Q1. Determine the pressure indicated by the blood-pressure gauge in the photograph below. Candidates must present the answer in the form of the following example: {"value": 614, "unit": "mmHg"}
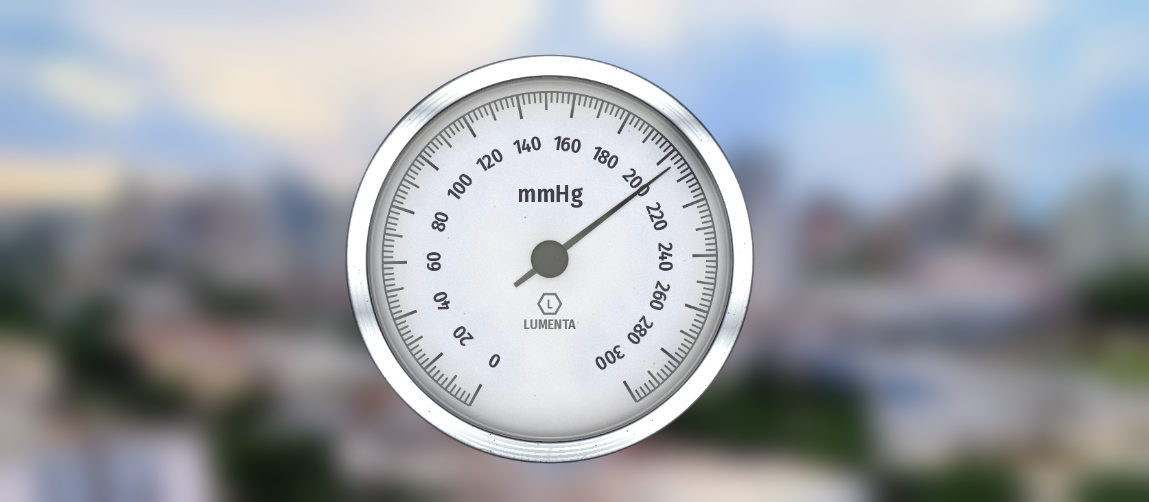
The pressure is {"value": 204, "unit": "mmHg"}
